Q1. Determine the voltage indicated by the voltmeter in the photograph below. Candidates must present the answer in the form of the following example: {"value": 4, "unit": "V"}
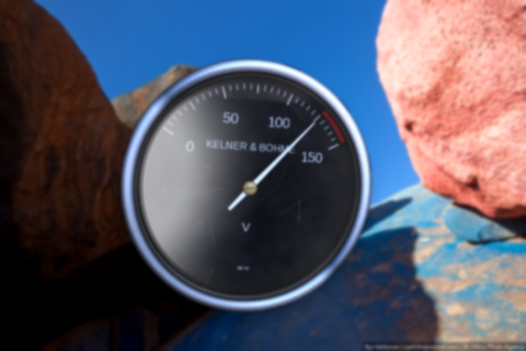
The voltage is {"value": 125, "unit": "V"}
